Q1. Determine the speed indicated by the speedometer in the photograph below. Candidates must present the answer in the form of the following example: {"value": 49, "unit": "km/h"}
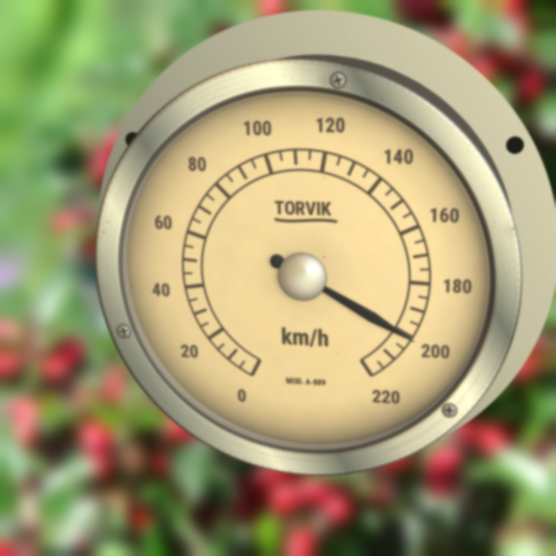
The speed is {"value": 200, "unit": "km/h"}
